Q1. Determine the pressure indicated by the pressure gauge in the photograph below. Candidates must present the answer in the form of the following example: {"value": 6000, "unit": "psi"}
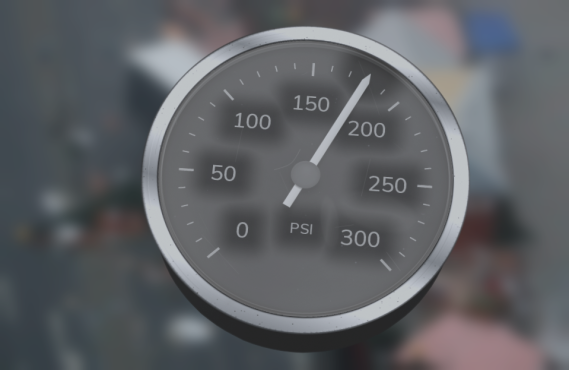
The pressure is {"value": 180, "unit": "psi"}
